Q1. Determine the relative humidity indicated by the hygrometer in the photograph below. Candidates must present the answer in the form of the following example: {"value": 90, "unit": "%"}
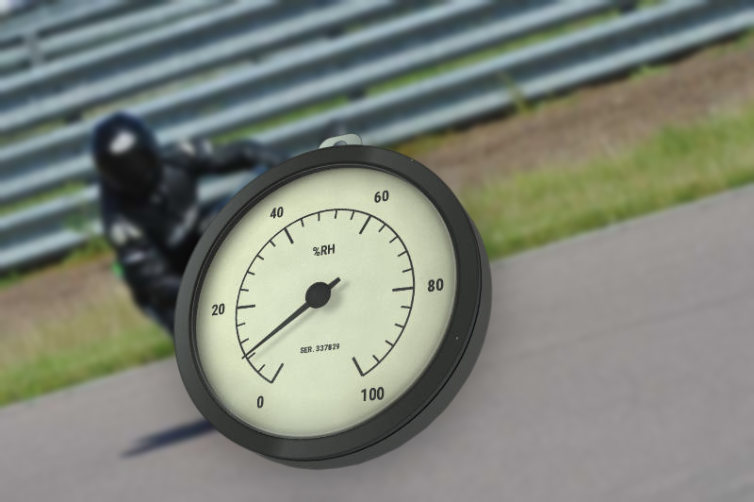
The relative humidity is {"value": 8, "unit": "%"}
